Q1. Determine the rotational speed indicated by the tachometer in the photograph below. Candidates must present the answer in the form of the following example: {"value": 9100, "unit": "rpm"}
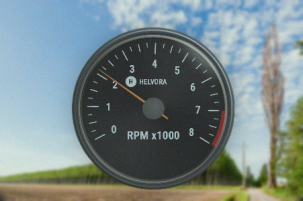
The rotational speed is {"value": 2125, "unit": "rpm"}
